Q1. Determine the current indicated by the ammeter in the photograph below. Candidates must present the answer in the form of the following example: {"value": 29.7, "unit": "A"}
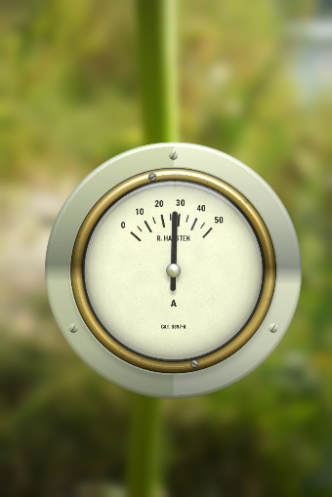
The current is {"value": 27.5, "unit": "A"}
